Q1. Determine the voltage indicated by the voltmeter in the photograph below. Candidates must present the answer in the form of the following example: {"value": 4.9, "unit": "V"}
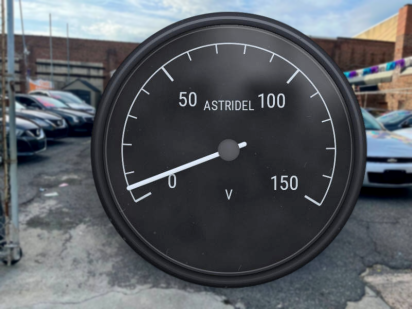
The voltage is {"value": 5, "unit": "V"}
